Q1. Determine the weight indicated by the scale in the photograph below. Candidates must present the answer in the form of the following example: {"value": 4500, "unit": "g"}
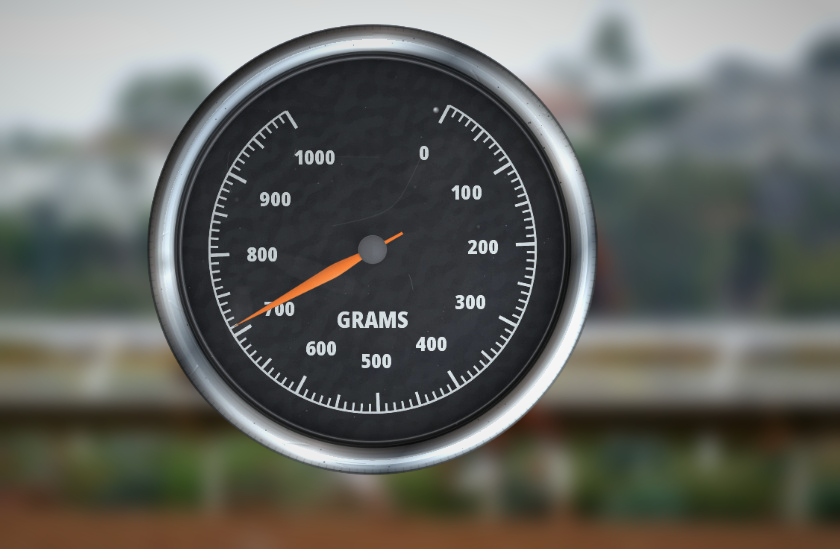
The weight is {"value": 710, "unit": "g"}
